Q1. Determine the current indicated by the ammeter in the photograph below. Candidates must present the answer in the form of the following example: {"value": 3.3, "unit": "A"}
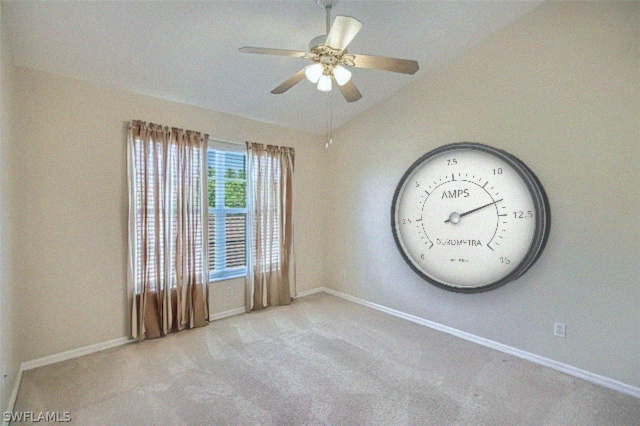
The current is {"value": 11.5, "unit": "A"}
